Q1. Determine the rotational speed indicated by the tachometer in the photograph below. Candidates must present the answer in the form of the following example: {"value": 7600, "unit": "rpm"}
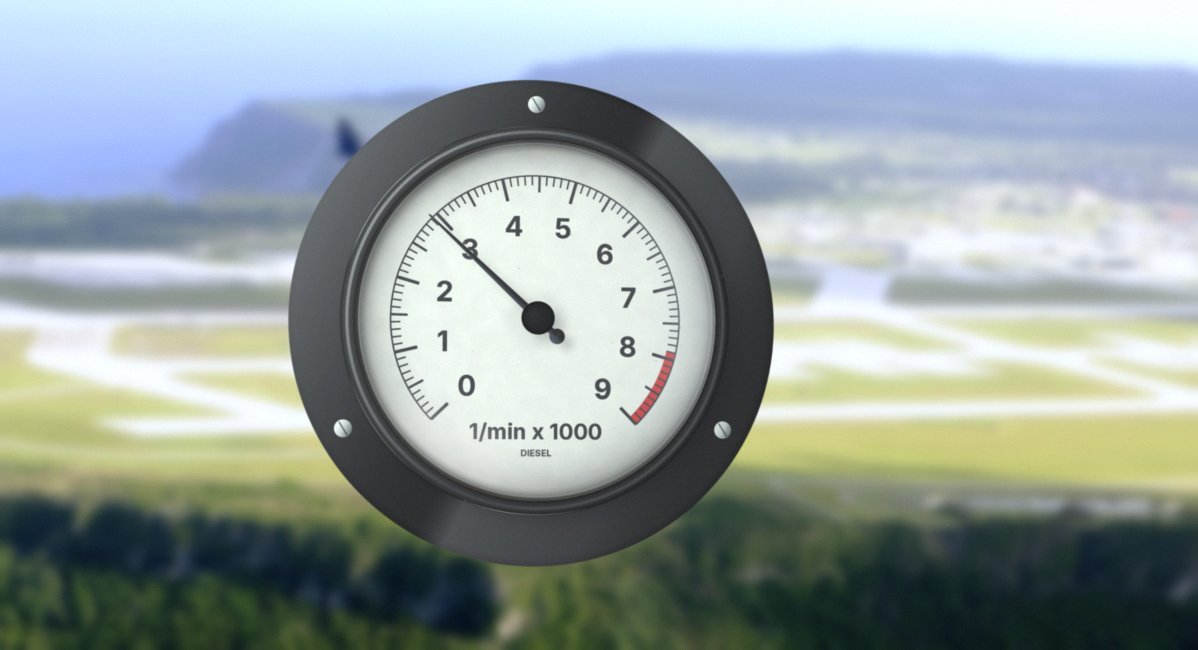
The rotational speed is {"value": 2900, "unit": "rpm"}
